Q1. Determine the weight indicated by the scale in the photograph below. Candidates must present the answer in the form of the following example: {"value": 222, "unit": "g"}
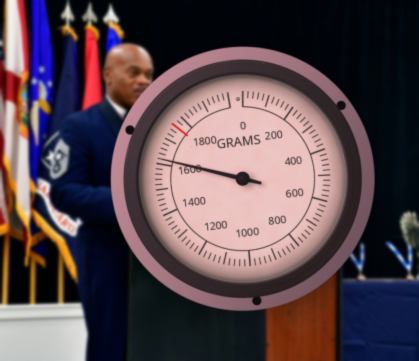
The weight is {"value": 1620, "unit": "g"}
